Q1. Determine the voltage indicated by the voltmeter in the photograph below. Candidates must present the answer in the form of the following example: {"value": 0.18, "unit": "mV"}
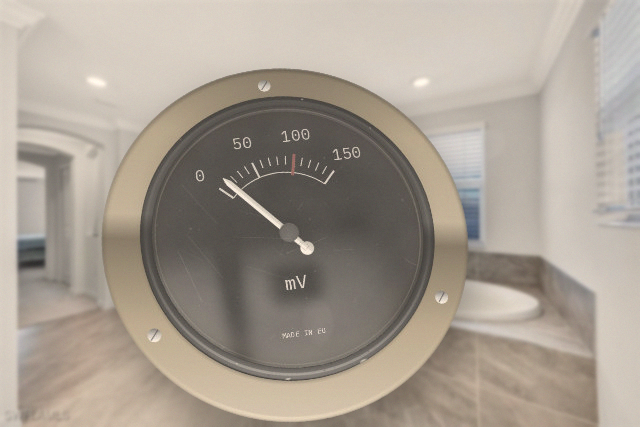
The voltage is {"value": 10, "unit": "mV"}
